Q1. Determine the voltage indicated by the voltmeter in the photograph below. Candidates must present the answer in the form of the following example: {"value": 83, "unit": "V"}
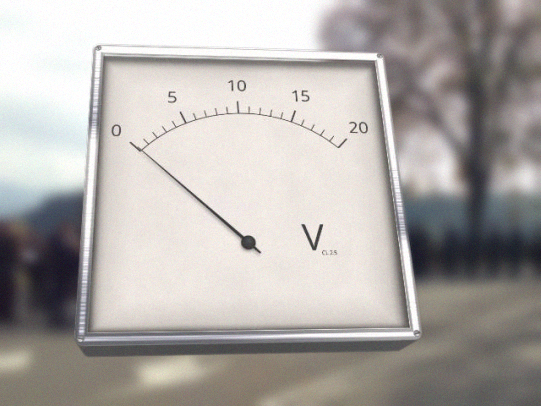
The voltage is {"value": 0, "unit": "V"}
